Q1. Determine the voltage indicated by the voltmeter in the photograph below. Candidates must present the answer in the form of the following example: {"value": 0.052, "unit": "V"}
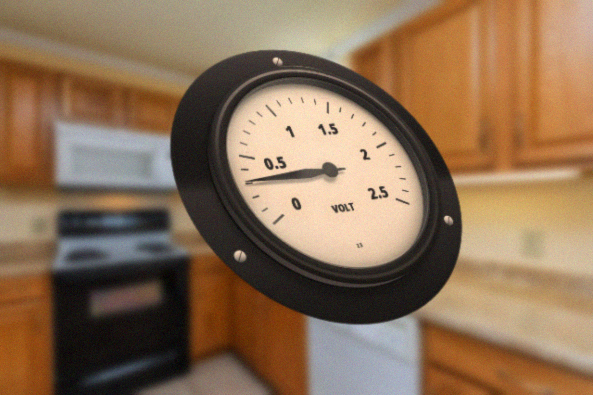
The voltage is {"value": 0.3, "unit": "V"}
